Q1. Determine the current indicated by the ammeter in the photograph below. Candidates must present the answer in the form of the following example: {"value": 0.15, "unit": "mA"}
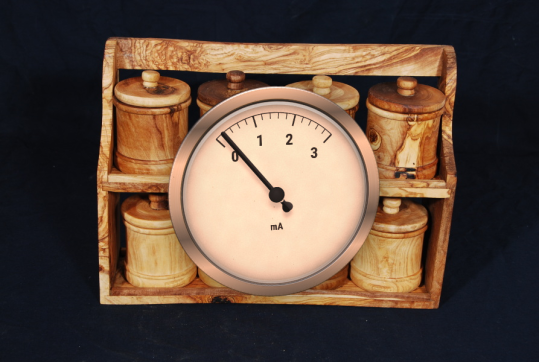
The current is {"value": 0.2, "unit": "mA"}
